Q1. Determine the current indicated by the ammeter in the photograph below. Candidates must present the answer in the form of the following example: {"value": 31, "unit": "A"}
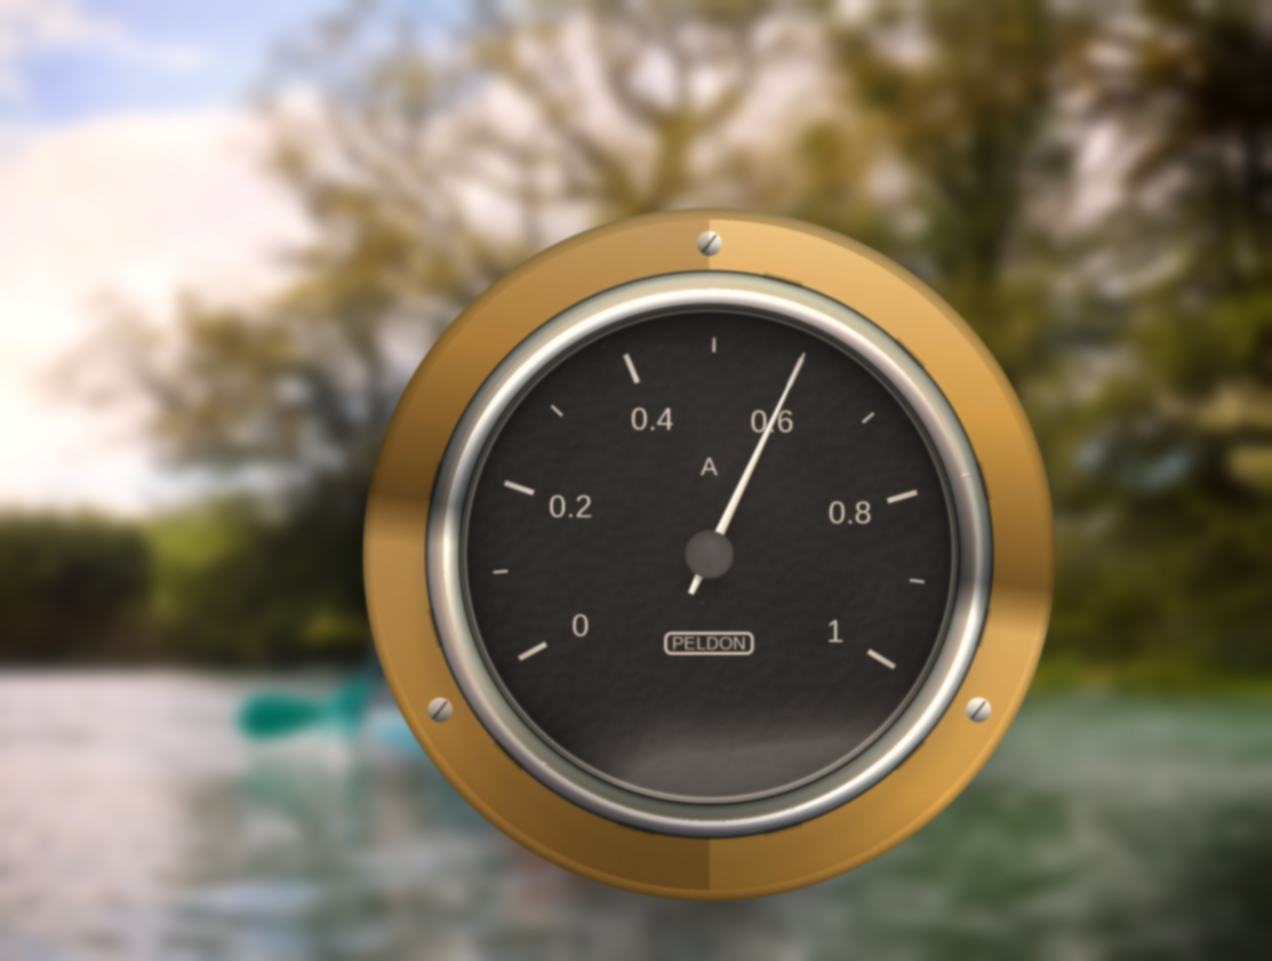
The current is {"value": 0.6, "unit": "A"}
